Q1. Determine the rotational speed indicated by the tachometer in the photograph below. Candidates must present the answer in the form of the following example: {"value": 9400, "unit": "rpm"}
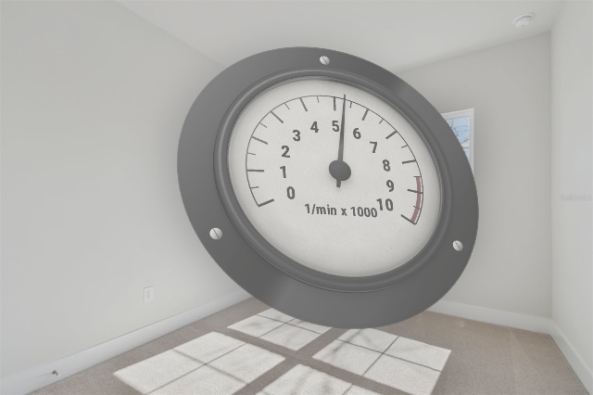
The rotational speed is {"value": 5250, "unit": "rpm"}
